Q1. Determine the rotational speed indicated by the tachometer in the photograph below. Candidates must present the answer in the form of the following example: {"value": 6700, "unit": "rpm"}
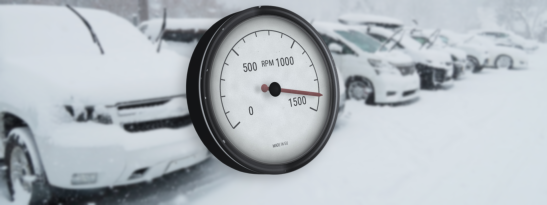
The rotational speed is {"value": 1400, "unit": "rpm"}
